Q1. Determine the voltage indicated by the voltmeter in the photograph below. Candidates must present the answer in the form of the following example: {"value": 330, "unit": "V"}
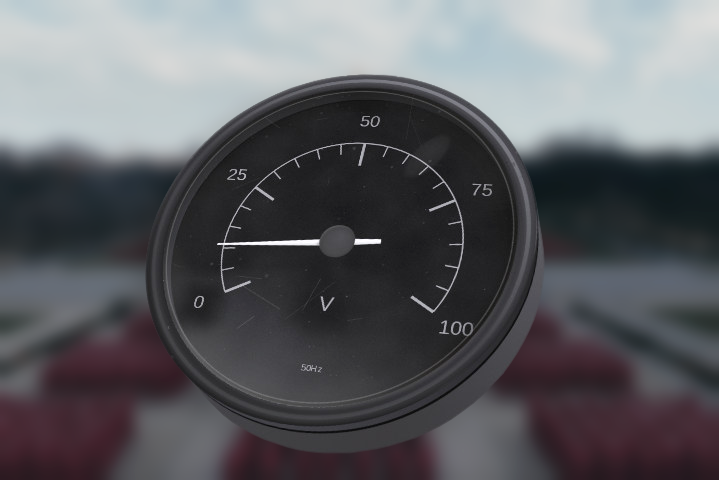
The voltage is {"value": 10, "unit": "V"}
